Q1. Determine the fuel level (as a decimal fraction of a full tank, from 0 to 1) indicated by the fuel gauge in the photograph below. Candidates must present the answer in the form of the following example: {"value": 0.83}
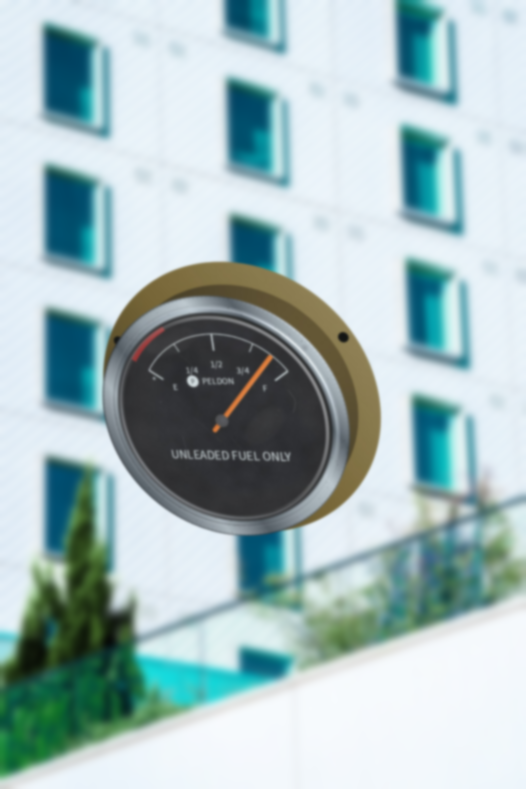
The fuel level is {"value": 0.875}
